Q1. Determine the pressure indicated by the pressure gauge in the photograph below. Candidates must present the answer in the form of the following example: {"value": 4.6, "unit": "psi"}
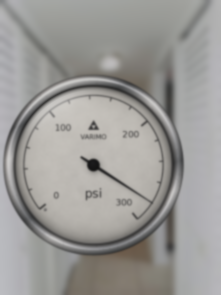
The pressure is {"value": 280, "unit": "psi"}
